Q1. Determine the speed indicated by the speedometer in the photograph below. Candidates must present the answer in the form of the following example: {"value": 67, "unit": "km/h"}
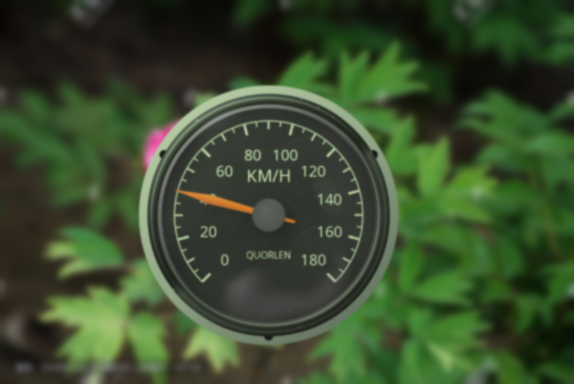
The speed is {"value": 40, "unit": "km/h"}
